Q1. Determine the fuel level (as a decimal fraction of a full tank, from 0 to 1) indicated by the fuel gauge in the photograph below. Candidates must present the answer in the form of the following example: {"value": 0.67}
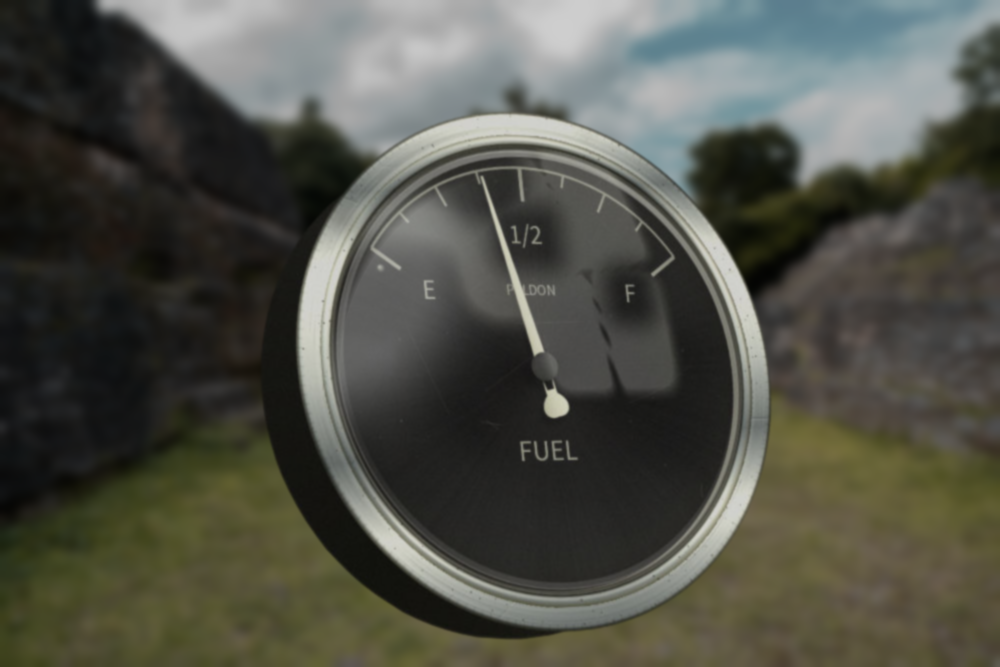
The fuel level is {"value": 0.375}
